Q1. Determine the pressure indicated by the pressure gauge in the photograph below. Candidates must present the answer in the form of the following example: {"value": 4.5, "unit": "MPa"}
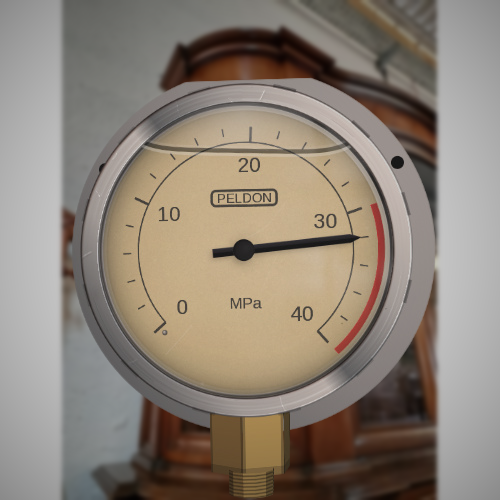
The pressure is {"value": 32, "unit": "MPa"}
